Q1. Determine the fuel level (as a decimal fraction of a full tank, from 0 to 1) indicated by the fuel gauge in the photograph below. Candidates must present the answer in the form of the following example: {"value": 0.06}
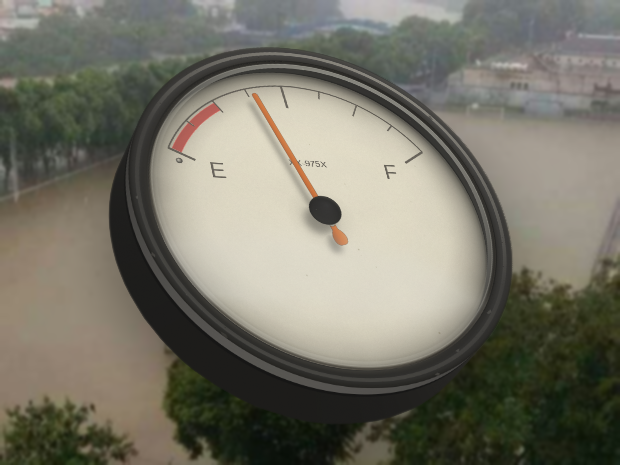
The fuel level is {"value": 0.375}
